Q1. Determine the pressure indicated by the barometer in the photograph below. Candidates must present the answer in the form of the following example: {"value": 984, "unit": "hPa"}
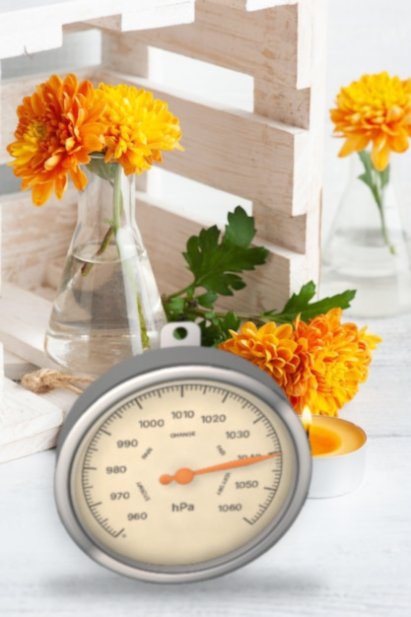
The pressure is {"value": 1040, "unit": "hPa"}
